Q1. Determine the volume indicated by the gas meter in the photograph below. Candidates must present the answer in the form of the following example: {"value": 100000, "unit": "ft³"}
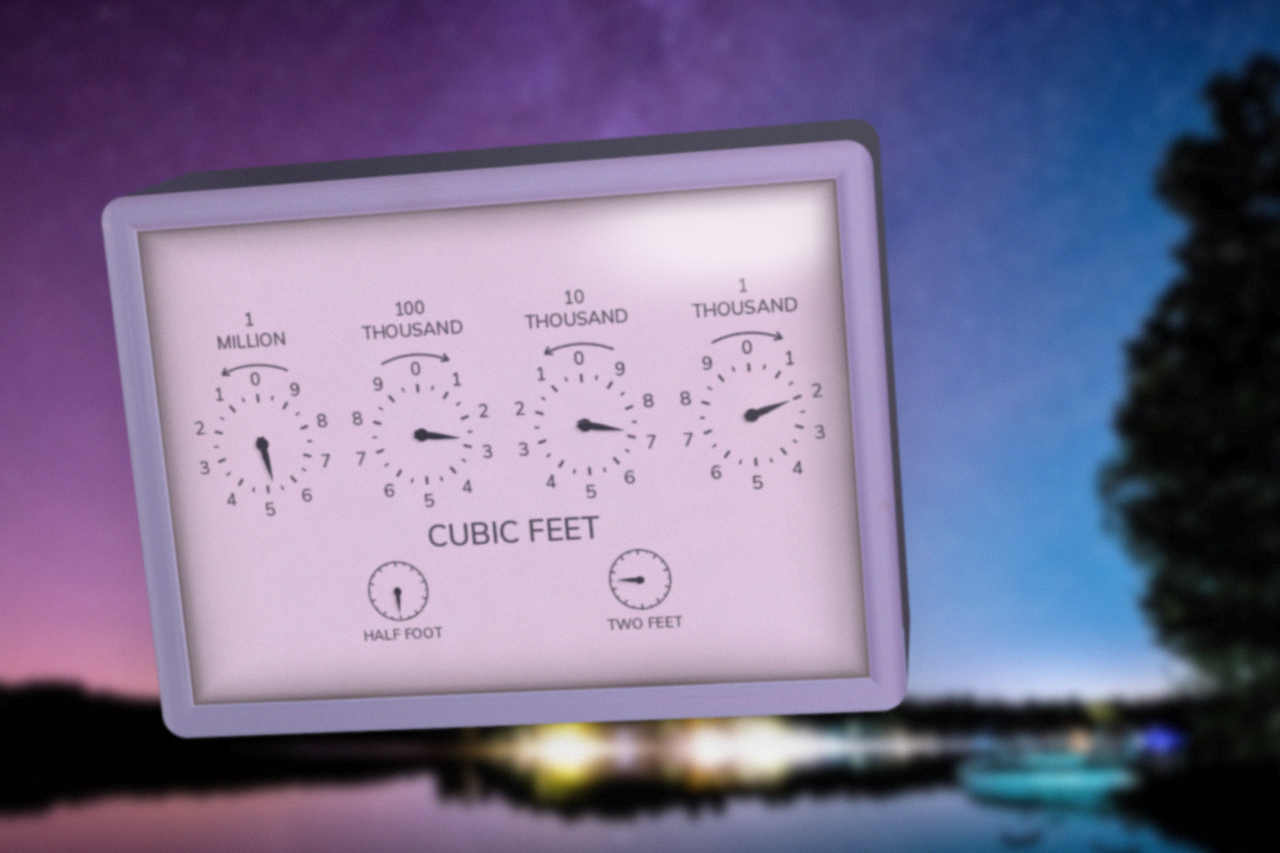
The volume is {"value": 527200, "unit": "ft³"}
